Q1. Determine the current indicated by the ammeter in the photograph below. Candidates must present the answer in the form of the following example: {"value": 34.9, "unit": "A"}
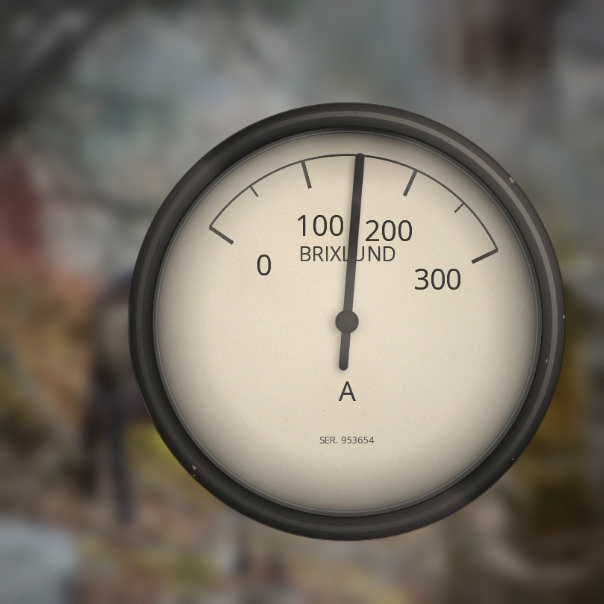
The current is {"value": 150, "unit": "A"}
